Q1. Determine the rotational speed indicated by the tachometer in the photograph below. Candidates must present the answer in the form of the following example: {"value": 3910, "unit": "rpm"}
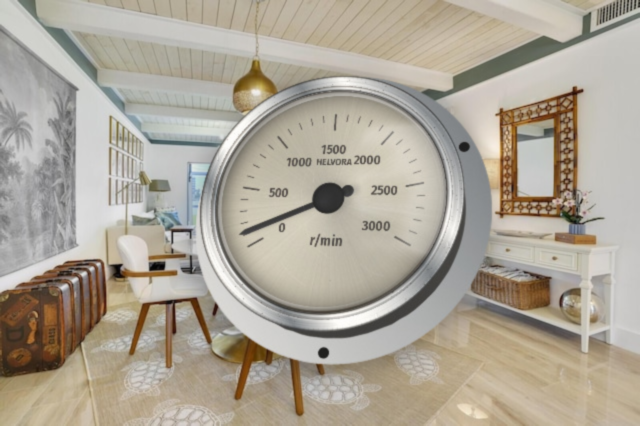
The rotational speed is {"value": 100, "unit": "rpm"}
